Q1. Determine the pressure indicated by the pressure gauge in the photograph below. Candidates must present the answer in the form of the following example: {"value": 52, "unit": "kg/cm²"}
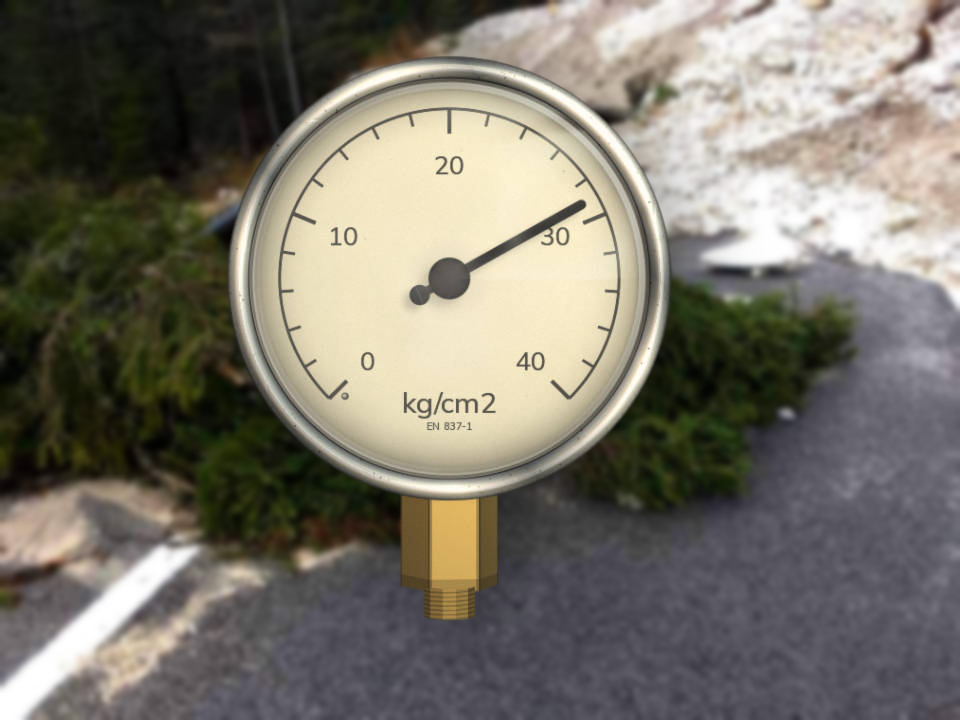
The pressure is {"value": 29, "unit": "kg/cm²"}
